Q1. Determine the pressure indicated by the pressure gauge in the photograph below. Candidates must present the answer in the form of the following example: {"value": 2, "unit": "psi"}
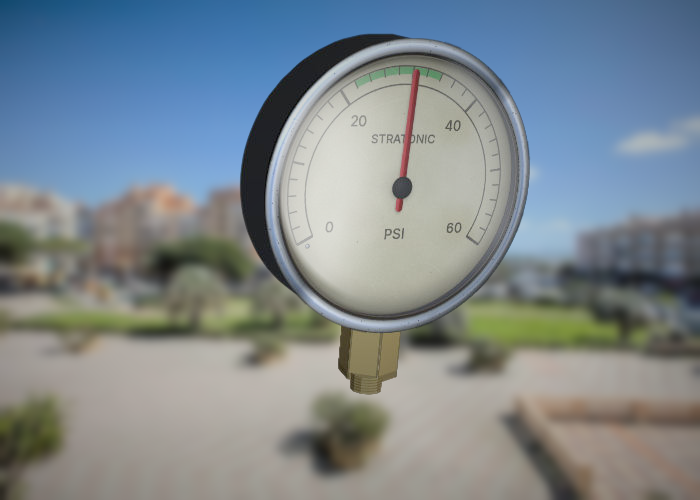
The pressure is {"value": 30, "unit": "psi"}
